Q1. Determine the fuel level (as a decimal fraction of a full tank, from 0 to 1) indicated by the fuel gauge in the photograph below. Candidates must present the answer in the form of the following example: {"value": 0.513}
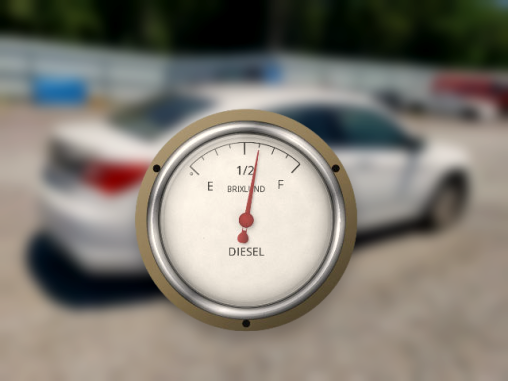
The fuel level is {"value": 0.625}
